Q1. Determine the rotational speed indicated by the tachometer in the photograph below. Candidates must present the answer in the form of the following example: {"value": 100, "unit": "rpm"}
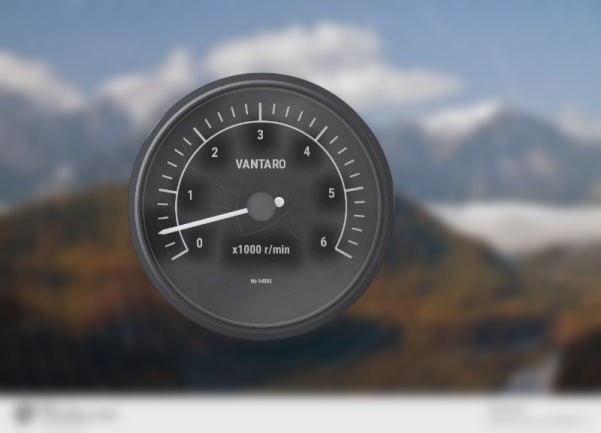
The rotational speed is {"value": 400, "unit": "rpm"}
